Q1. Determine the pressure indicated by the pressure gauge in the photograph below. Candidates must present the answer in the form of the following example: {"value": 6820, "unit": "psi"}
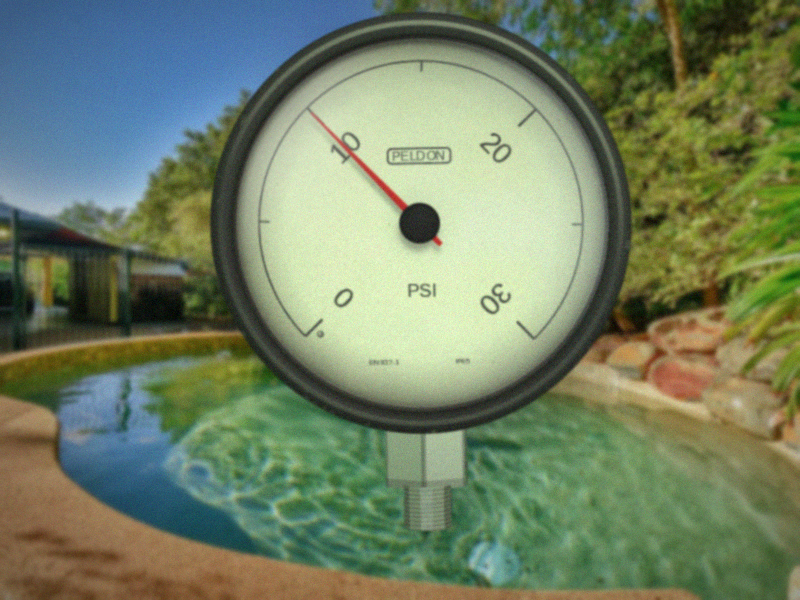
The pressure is {"value": 10, "unit": "psi"}
